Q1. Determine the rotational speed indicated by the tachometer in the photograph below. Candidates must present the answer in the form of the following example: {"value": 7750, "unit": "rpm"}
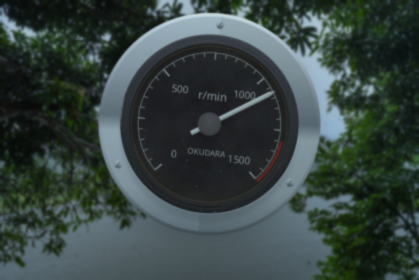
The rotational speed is {"value": 1075, "unit": "rpm"}
